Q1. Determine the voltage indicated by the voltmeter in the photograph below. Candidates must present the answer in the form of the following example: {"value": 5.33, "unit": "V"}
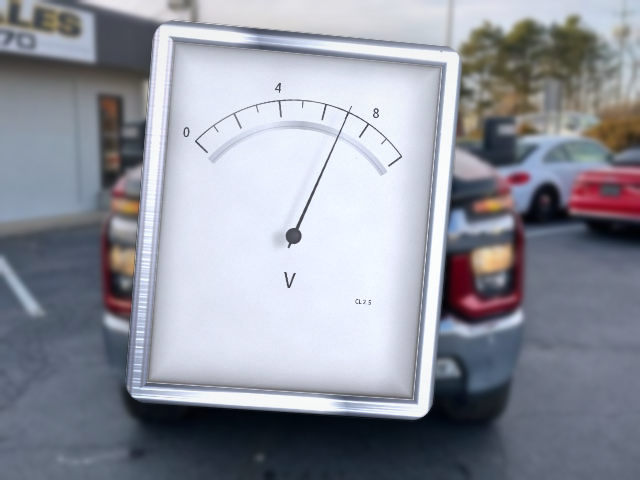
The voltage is {"value": 7, "unit": "V"}
